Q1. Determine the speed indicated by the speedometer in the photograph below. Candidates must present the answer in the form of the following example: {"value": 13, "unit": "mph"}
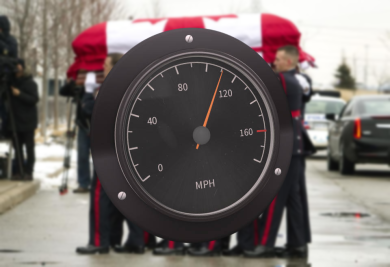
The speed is {"value": 110, "unit": "mph"}
